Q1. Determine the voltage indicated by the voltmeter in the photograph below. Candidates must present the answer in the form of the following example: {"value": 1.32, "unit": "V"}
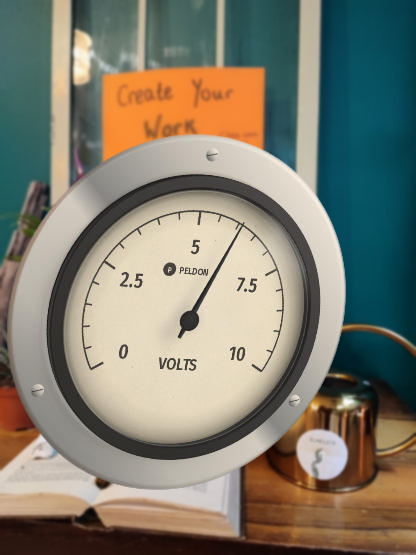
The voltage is {"value": 6, "unit": "V"}
